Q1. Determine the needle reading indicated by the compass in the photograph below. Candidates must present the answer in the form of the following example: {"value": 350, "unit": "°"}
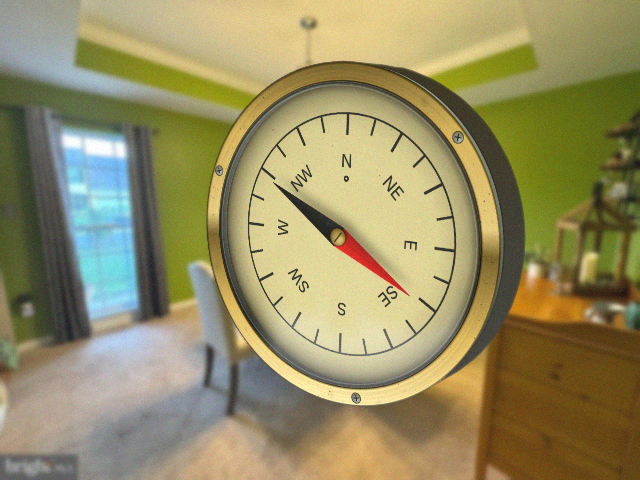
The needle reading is {"value": 120, "unit": "°"}
